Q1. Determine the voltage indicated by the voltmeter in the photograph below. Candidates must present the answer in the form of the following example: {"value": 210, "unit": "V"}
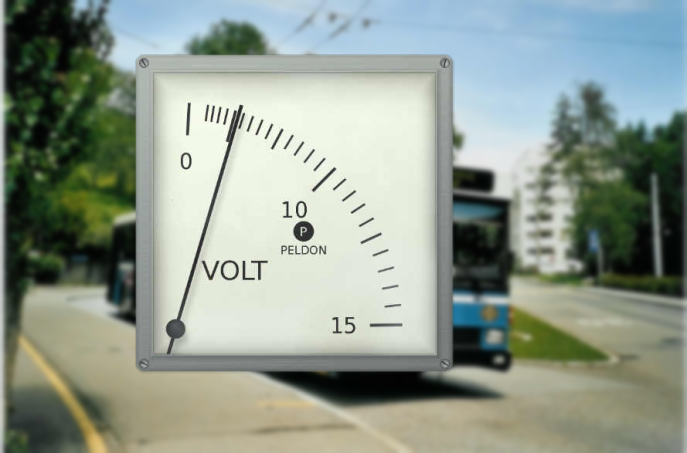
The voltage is {"value": 5.25, "unit": "V"}
